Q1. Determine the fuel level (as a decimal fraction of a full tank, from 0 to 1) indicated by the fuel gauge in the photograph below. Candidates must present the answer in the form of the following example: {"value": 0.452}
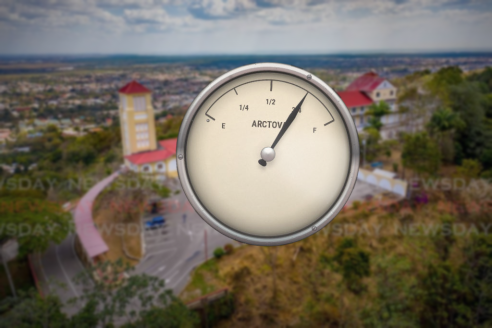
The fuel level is {"value": 0.75}
